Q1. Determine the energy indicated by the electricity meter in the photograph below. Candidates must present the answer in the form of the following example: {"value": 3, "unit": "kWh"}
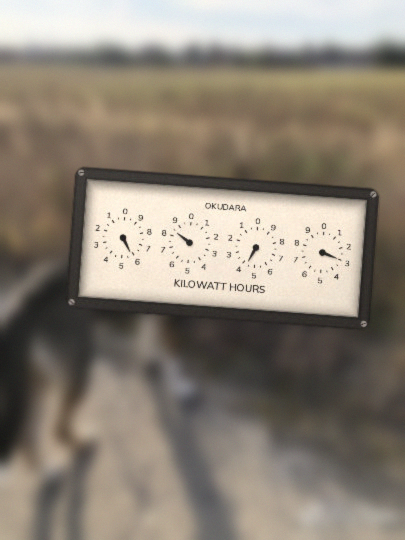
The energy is {"value": 5843, "unit": "kWh"}
